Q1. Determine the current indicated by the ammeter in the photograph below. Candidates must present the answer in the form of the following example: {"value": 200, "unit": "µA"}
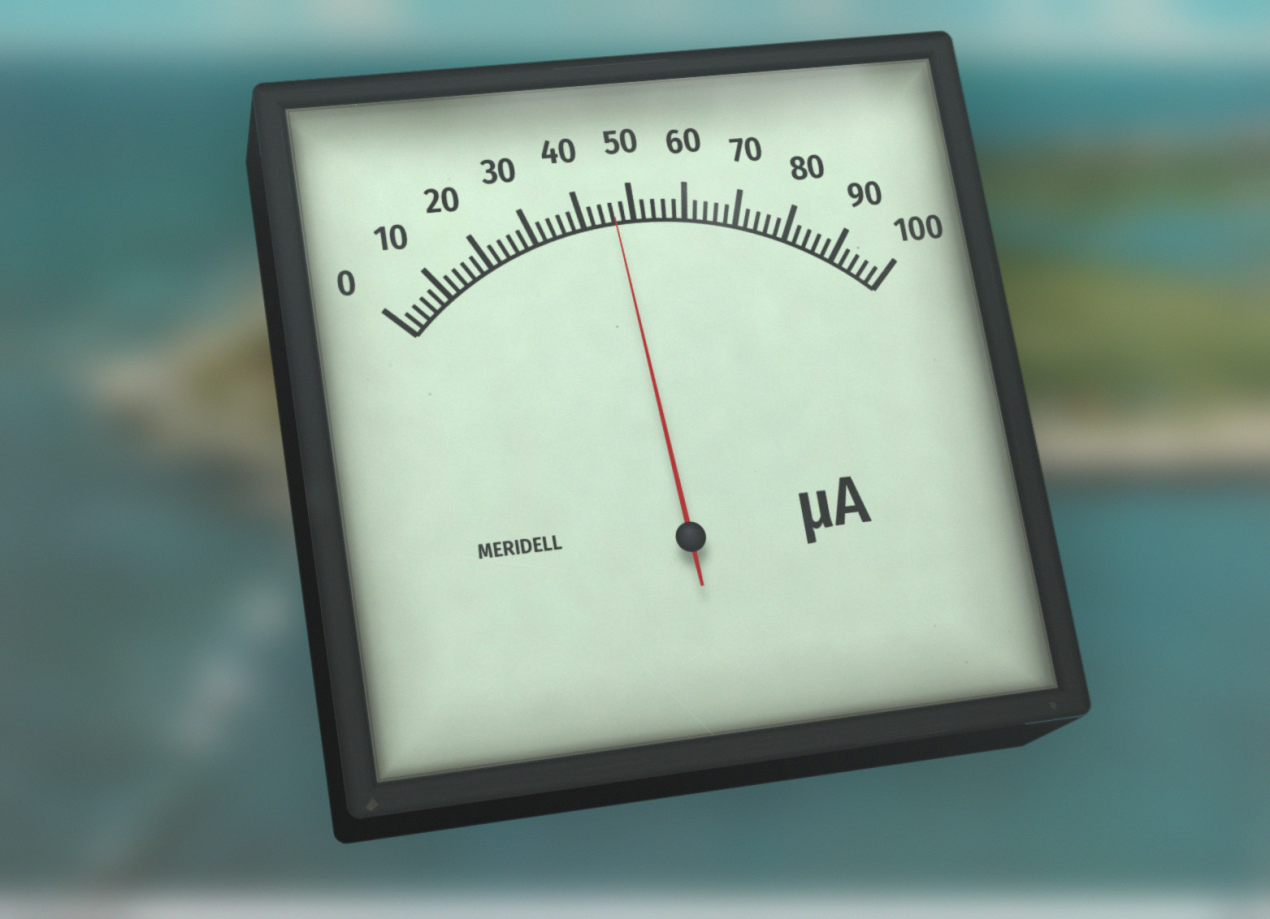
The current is {"value": 46, "unit": "µA"}
